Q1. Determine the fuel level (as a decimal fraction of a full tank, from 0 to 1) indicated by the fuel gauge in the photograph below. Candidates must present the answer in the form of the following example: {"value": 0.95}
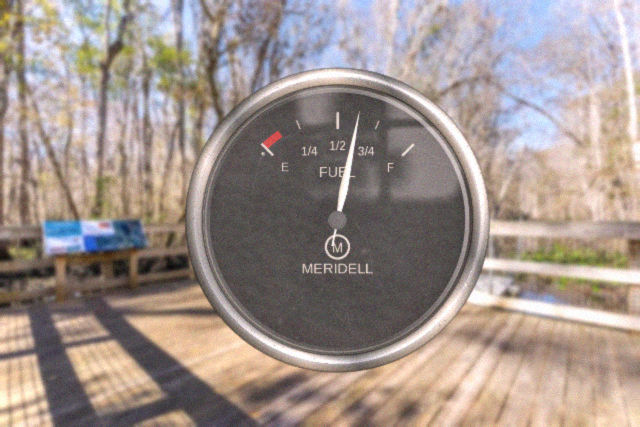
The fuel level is {"value": 0.625}
